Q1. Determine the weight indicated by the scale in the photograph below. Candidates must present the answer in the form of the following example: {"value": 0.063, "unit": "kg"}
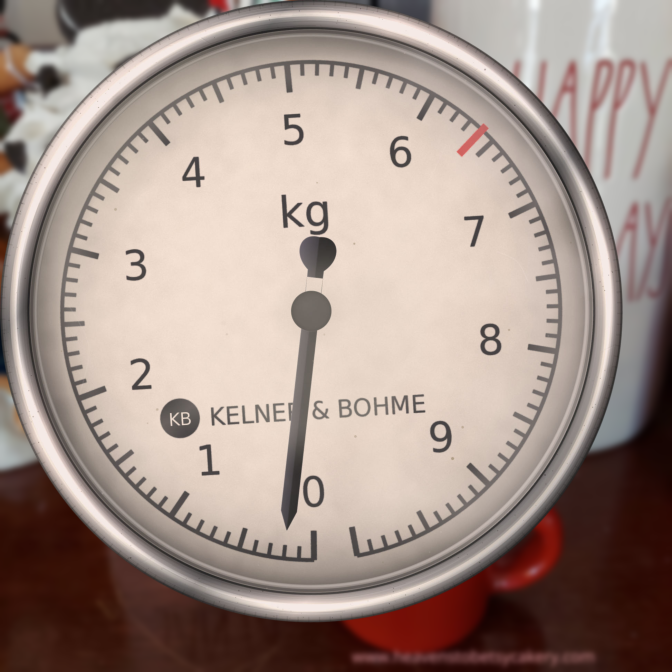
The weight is {"value": 0.2, "unit": "kg"}
